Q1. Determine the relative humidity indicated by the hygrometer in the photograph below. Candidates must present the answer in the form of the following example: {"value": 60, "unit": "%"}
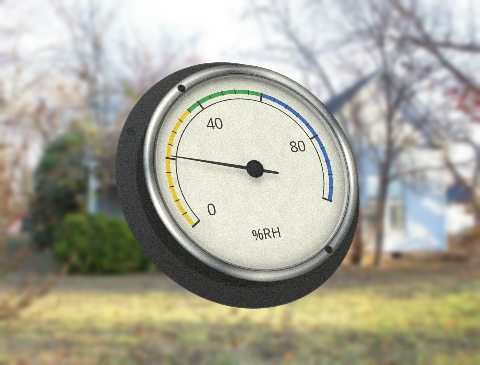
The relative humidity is {"value": 20, "unit": "%"}
